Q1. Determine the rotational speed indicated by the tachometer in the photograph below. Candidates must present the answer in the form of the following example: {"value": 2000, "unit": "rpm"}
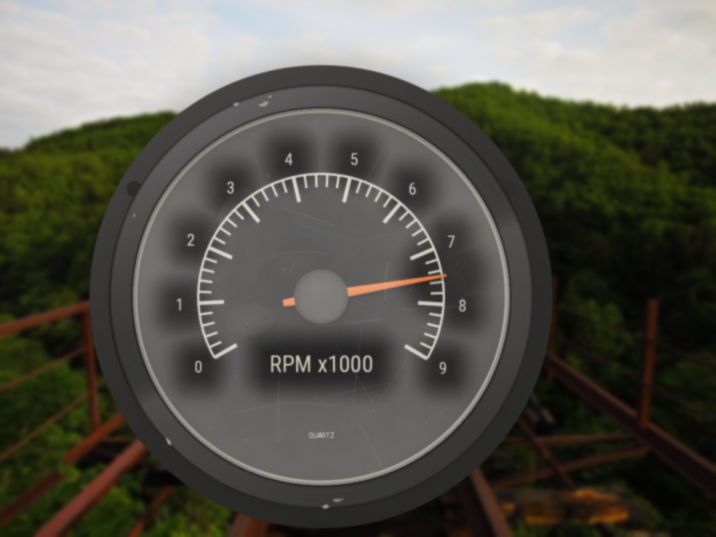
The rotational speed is {"value": 7500, "unit": "rpm"}
